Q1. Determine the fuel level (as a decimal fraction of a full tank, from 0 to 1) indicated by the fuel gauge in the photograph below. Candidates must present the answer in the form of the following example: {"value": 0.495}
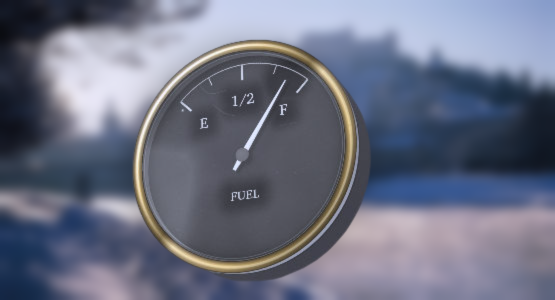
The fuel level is {"value": 0.875}
